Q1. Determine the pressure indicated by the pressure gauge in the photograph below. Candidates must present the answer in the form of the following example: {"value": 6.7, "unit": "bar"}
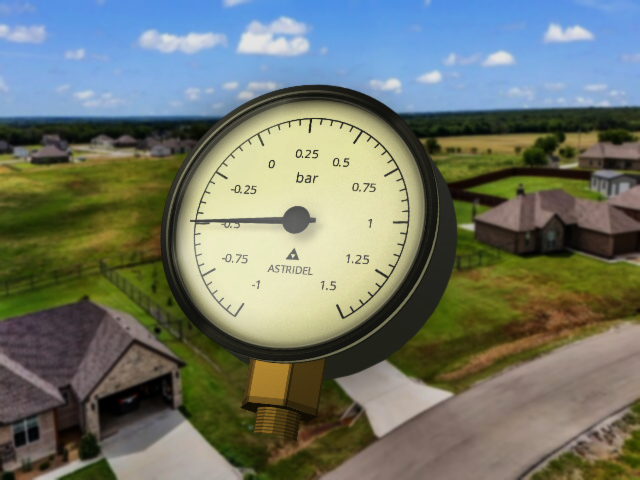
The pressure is {"value": -0.5, "unit": "bar"}
